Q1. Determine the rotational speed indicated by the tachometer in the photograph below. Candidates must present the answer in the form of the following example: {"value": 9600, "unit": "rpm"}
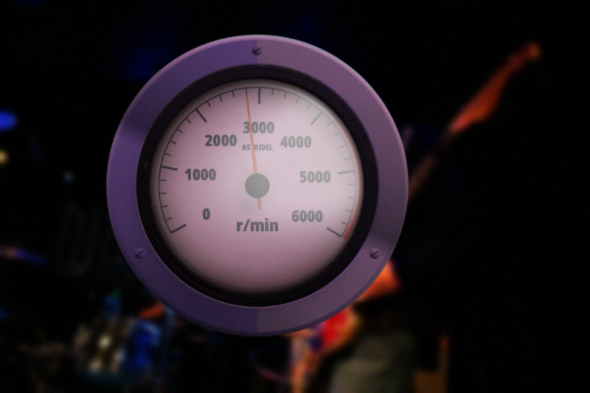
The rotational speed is {"value": 2800, "unit": "rpm"}
